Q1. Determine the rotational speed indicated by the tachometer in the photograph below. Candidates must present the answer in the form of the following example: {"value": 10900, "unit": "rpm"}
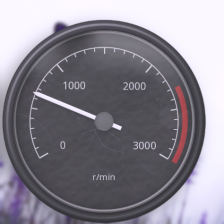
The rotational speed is {"value": 650, "unit": "rpm"}
